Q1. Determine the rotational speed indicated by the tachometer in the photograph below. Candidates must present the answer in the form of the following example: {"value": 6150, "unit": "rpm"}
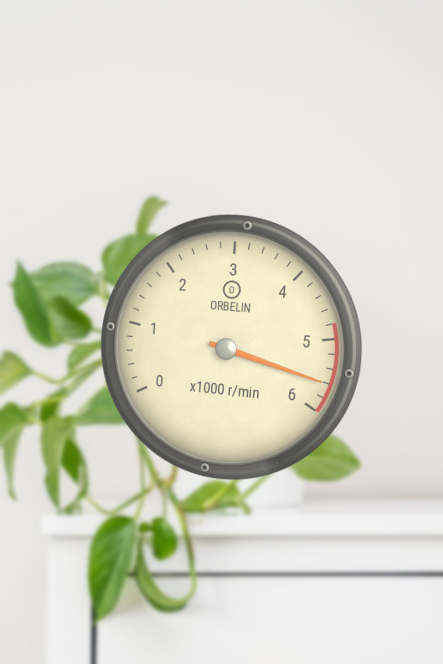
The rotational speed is {"value": 5600, "unit": "rpm"}
